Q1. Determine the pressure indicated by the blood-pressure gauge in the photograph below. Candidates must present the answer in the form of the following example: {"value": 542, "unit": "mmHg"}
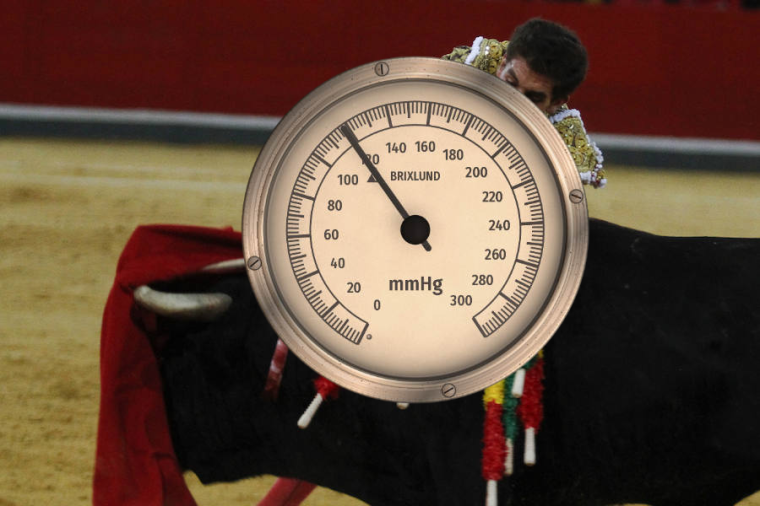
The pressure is {"value": 118, "unit": "mmHg"}
